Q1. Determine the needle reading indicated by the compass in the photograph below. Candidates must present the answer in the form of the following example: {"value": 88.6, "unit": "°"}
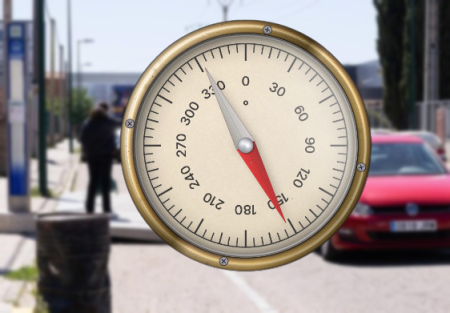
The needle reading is {"value": 152.5, "unit": "°"}
